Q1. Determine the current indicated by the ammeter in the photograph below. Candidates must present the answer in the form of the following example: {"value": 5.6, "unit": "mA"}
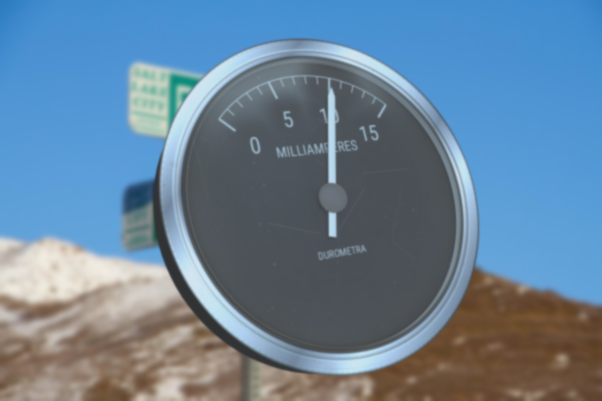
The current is {"value": 10, "unit": "mA"}
